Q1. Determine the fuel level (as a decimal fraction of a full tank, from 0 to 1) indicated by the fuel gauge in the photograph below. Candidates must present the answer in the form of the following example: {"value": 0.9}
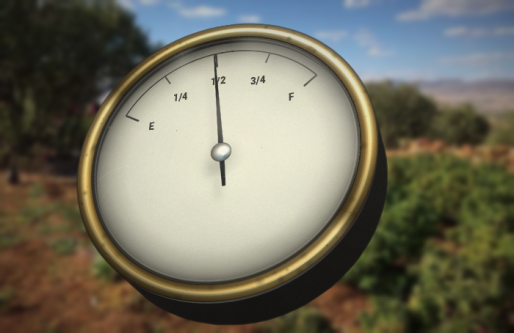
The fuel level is {"value": 0.5}
